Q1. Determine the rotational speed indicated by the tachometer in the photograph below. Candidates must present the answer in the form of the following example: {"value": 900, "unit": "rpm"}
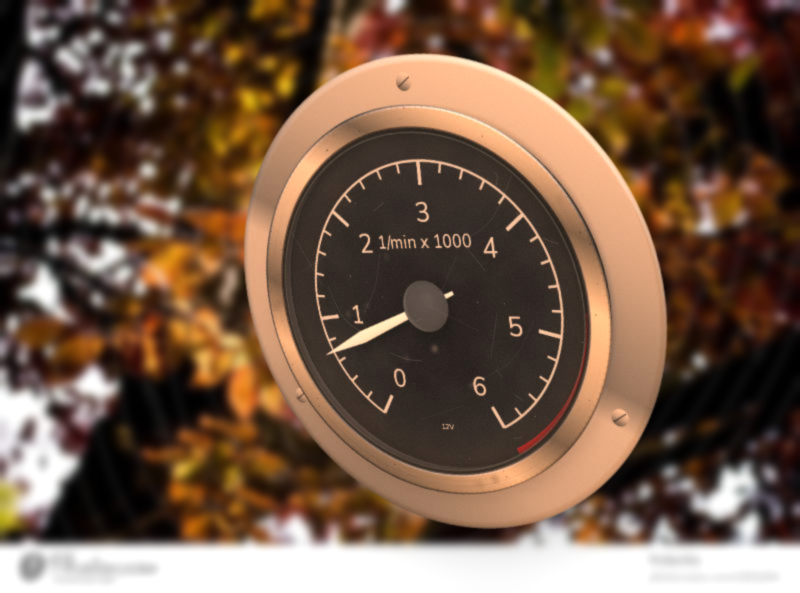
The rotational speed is {"value": 700, "unit": "rpm"}
